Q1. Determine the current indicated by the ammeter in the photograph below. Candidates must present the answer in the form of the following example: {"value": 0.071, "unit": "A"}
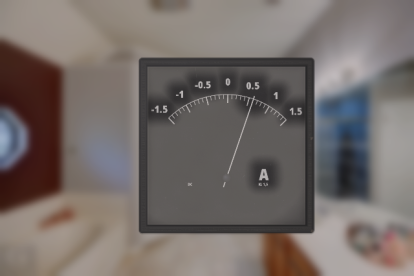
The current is {"value": 0.6, "unit": "A"}
